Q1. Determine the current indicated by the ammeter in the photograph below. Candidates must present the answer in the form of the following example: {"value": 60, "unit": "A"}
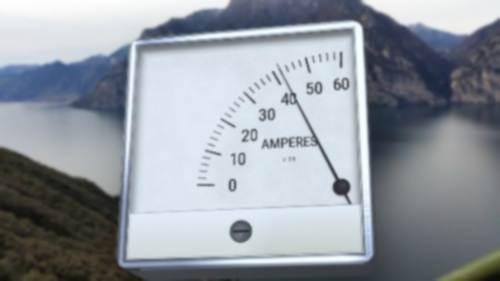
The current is {"value": 42, "unit": "A"}
